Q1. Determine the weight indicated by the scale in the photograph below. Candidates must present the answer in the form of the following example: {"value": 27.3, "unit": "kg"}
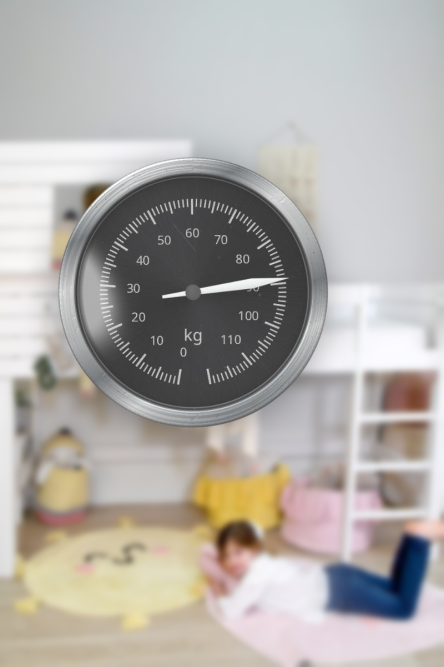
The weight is {"value": 89, "unit": "kg"}
